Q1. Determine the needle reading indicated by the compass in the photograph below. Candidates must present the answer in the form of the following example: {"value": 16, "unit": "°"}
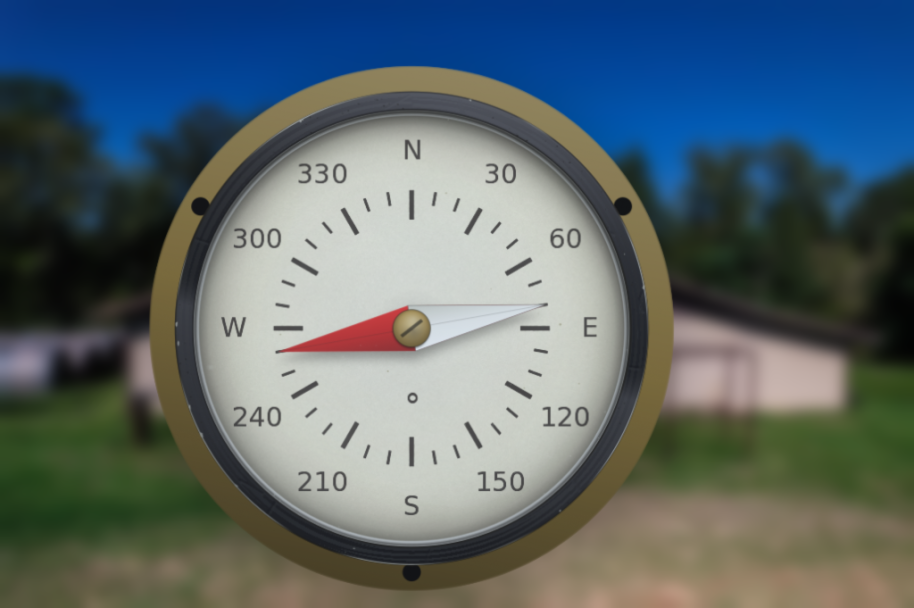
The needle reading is {"value": 260, "unit": "°"}
